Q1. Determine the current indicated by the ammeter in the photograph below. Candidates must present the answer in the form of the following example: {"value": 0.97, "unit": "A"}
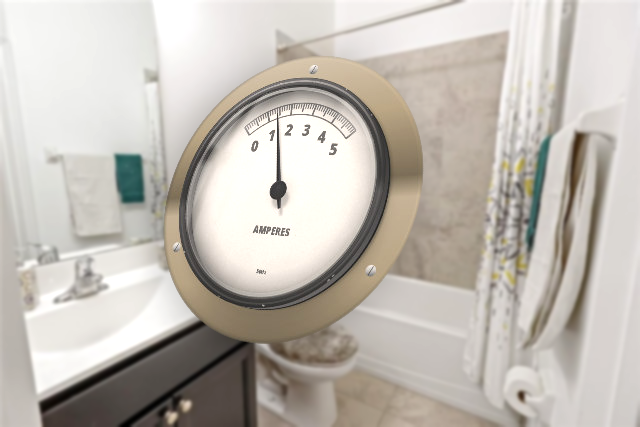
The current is {"value": 1.5, "unit": "A"}
